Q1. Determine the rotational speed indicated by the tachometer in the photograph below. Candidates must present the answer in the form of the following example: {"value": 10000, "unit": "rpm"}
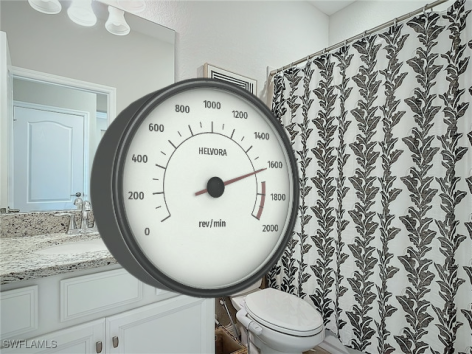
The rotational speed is {"value": 1600, "unit": "rpm"}
